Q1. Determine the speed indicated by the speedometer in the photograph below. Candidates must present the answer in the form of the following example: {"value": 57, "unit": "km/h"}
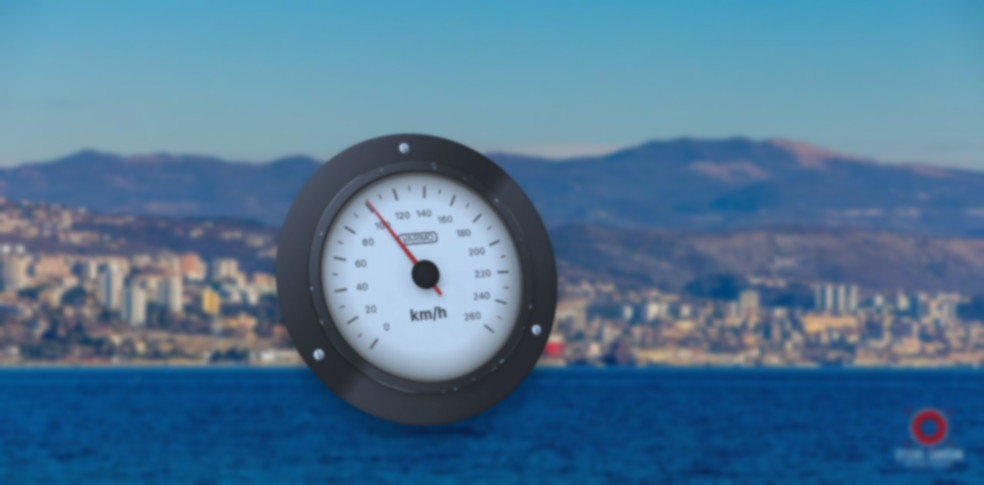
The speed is {"value": 100, "unit": "km/h"}
